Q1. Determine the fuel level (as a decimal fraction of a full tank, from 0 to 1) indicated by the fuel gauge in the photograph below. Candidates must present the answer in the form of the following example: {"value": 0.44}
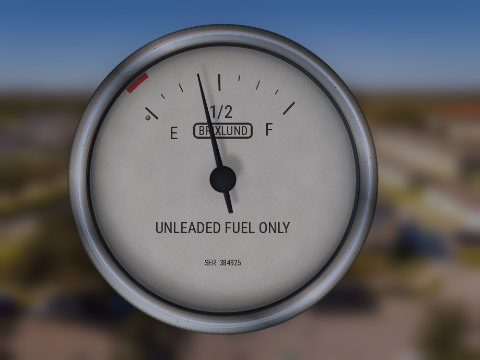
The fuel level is {"value": 0.375}
